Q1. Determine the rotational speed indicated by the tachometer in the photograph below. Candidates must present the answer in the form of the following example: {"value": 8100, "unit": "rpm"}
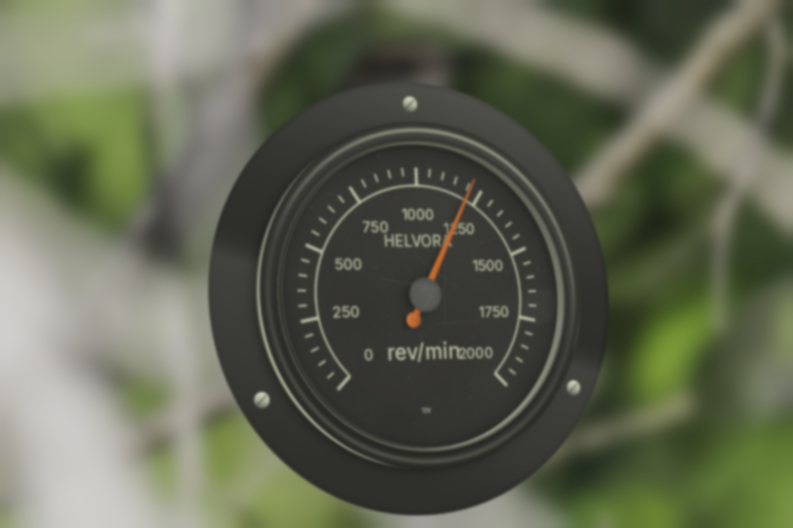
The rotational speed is {"value": 1200, "unit": "rpm"}
